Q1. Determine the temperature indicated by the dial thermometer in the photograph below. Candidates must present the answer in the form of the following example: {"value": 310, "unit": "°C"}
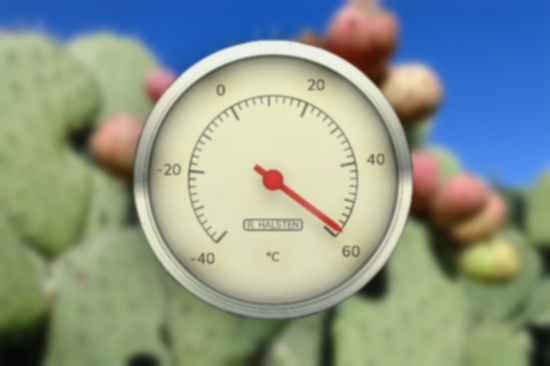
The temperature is {"value": 58, "unit": "°C"}
